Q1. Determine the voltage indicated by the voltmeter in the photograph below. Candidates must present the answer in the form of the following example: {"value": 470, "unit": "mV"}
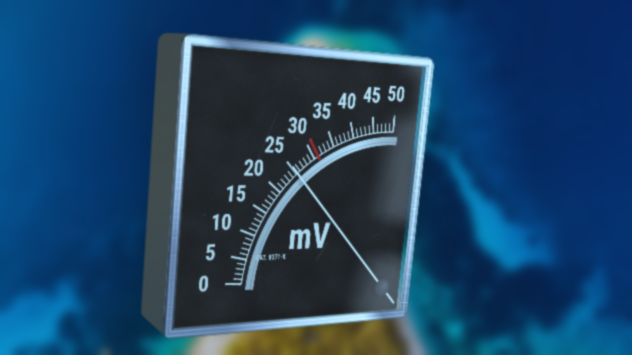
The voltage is {"value": 25, "unit": "mV"}
